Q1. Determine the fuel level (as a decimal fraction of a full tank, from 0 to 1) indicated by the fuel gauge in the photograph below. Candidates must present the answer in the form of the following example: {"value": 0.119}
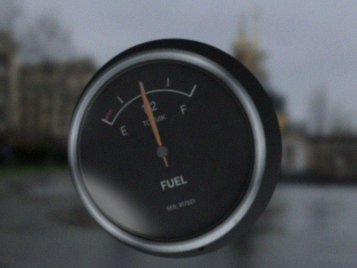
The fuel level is {"value": 0.5}
